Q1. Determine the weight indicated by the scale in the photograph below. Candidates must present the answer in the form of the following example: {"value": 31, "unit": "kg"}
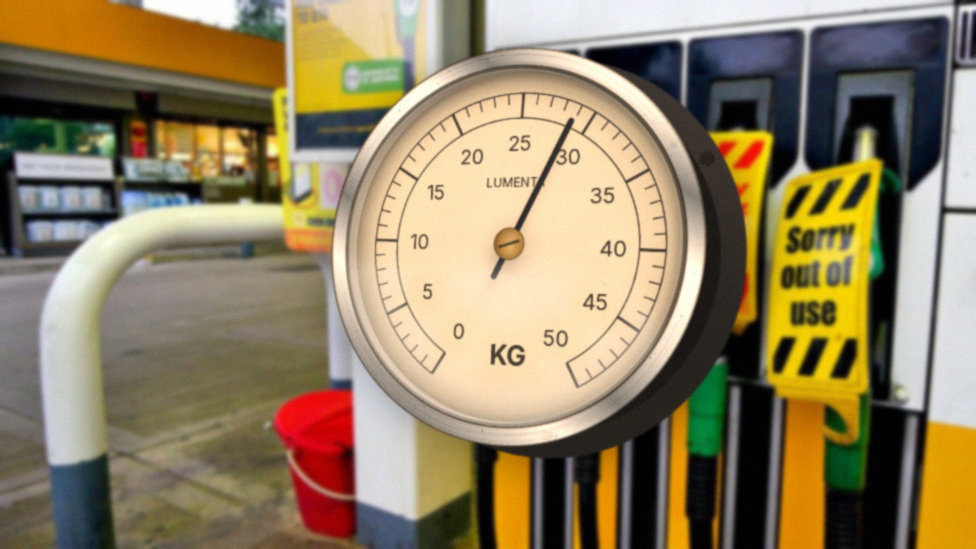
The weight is {"value": 29, "unit": "kg"}
